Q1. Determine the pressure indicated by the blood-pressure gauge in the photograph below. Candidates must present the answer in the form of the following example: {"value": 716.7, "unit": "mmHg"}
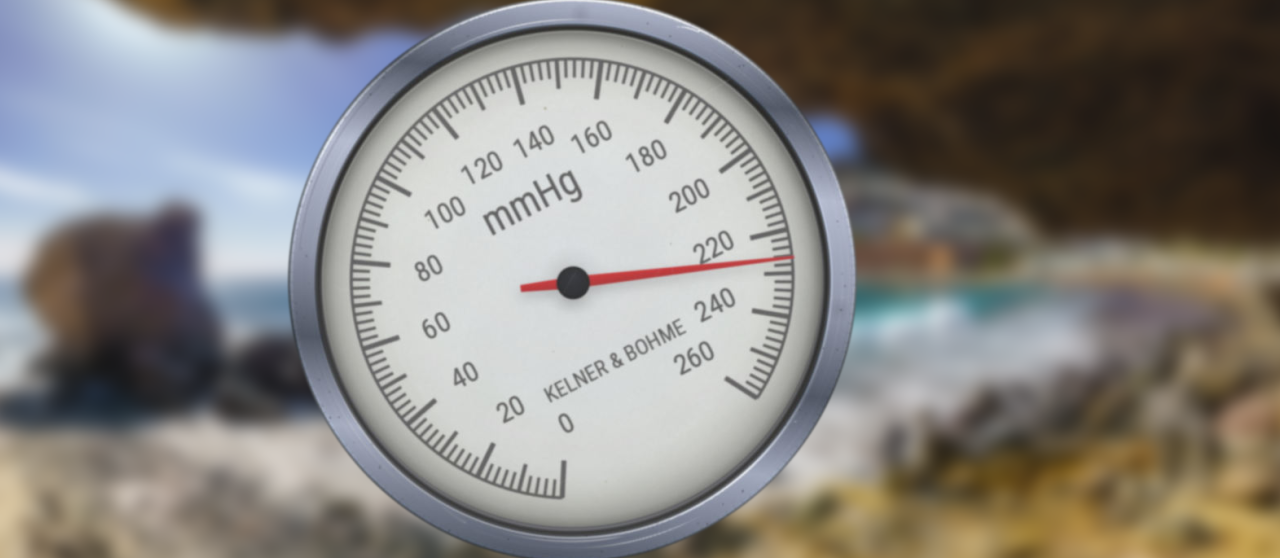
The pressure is {"value": 226, "unit": "mmHg"}
